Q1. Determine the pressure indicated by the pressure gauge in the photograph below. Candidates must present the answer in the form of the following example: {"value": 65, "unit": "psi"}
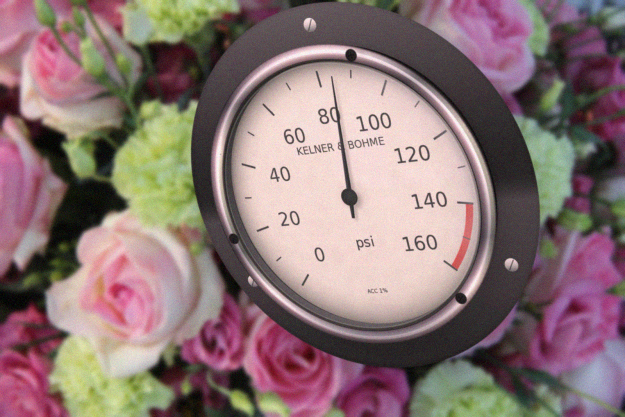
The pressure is {"value": 85, "unit": "psi"}
